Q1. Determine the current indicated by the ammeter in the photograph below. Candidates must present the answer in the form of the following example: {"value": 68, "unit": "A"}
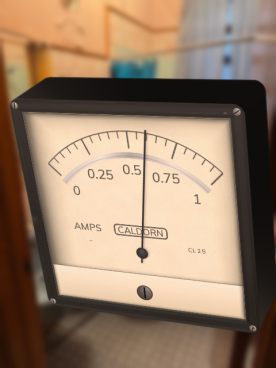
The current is {"value": 0.6, "unit": "A"}
